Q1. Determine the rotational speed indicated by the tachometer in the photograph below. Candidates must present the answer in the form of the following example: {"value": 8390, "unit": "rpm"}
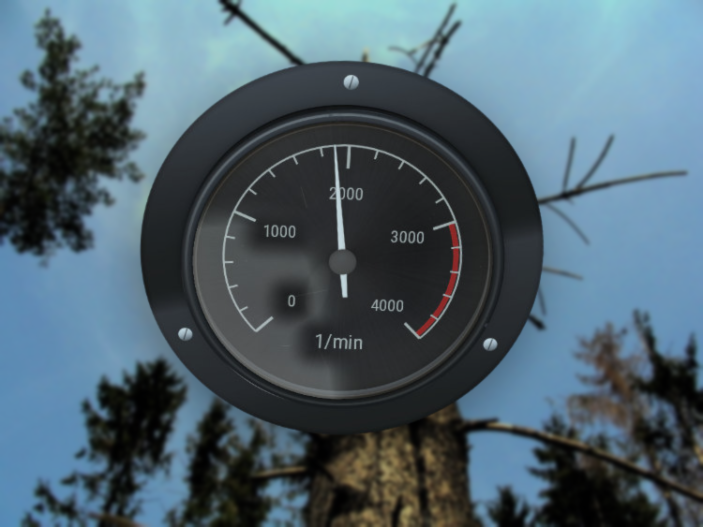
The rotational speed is {"value": 1900, "unit": "rpm"}
